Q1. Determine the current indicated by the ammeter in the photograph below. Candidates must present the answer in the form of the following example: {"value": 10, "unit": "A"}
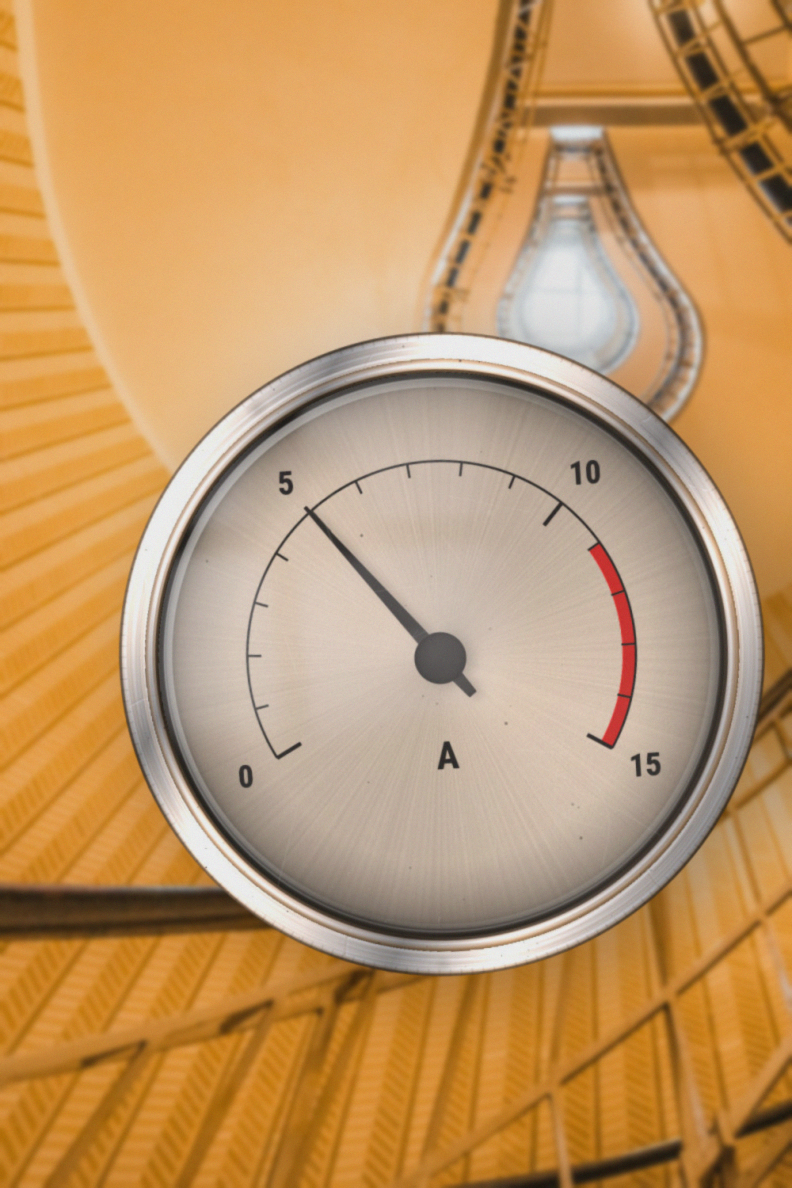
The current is {"value": 5, "unit": "A"}
